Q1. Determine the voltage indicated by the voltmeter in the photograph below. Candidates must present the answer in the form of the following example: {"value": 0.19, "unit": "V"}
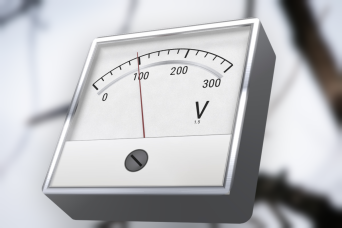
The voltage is {"value": 100, "unit": "V"}
